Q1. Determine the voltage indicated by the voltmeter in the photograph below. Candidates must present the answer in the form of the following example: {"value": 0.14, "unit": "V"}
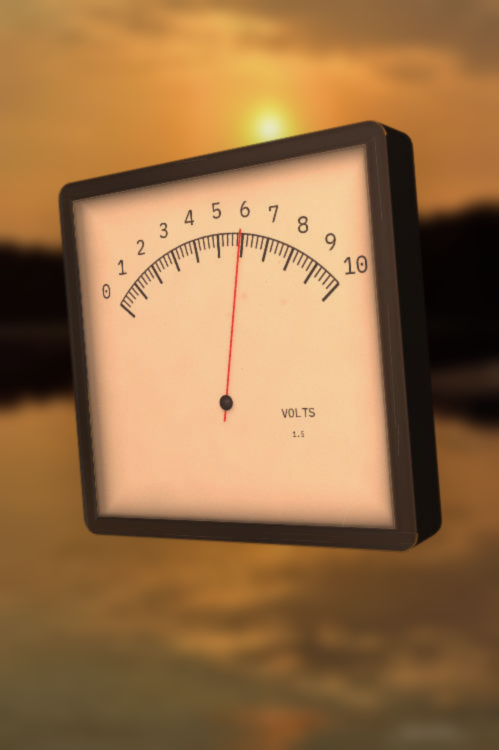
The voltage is {"value": 6, "unit": "V"}
